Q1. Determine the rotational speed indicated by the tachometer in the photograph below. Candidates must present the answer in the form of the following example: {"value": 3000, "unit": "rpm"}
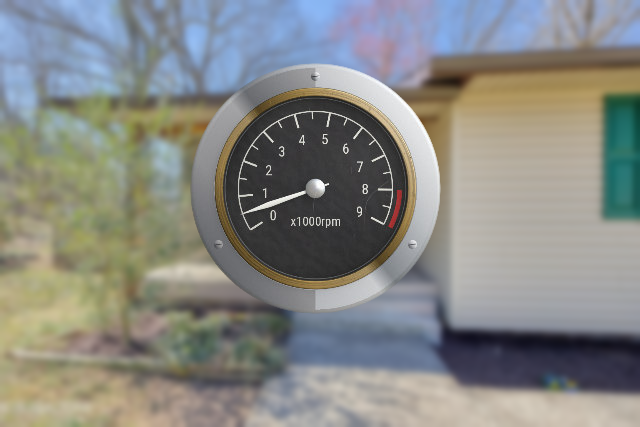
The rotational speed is {"value": 500, "unit": "rpm"}
